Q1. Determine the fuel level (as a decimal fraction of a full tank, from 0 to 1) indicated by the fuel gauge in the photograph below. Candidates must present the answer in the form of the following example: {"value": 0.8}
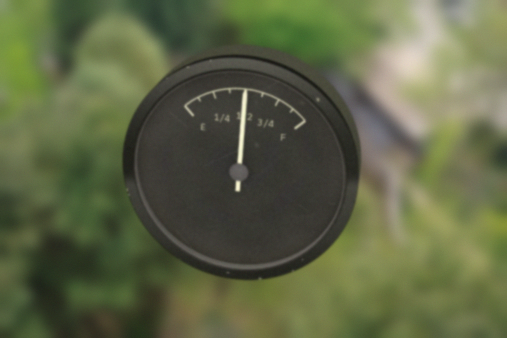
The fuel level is {"value": 0.5}
